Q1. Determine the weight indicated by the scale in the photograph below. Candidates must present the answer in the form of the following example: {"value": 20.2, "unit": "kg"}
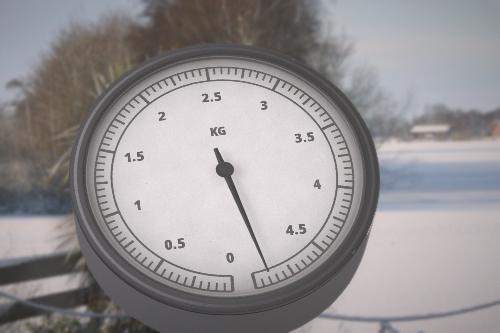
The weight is {"value": 4.9, "unit": "kg"}
